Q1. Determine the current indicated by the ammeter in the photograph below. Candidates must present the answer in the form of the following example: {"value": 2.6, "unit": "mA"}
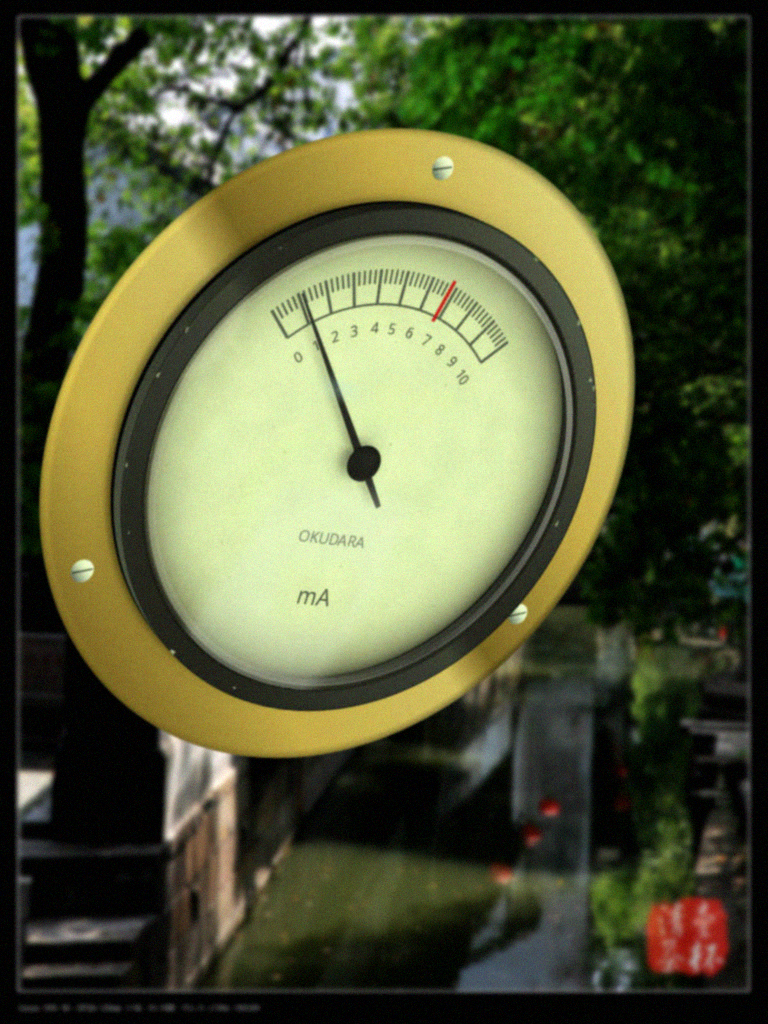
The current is {"value": 1, "unit": "mA"}
